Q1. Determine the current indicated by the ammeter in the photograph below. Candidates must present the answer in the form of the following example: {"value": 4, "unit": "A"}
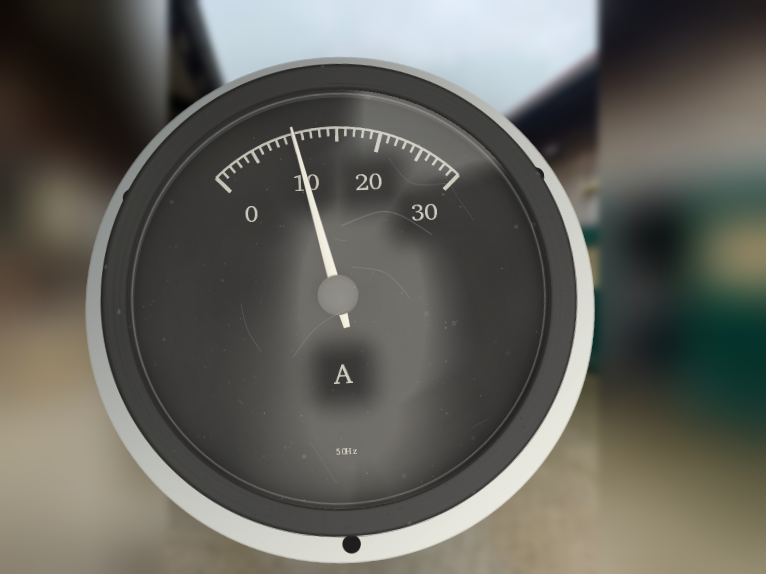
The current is {"value": 10, "unit": "A"}
